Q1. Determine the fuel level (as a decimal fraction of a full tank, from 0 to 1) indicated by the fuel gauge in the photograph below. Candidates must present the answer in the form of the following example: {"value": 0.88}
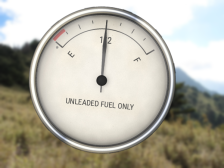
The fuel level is {"value": 0.5}
